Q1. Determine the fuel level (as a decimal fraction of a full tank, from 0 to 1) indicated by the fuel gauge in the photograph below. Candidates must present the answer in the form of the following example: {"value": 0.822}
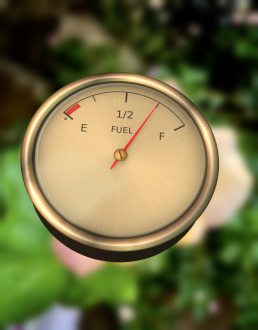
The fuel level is {"value": 0.75}
